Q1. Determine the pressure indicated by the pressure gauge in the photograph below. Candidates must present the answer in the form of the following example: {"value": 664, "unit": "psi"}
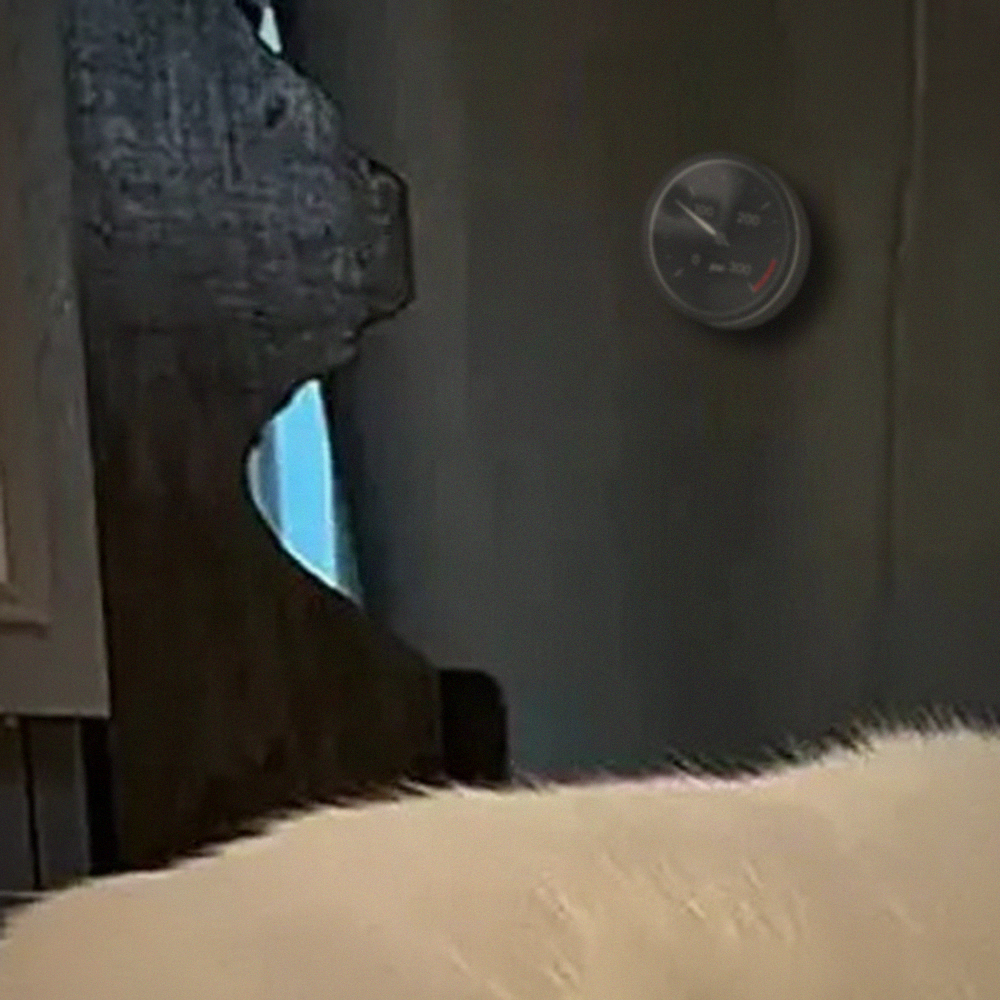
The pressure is {"value": 80, "unit": "psi"}
